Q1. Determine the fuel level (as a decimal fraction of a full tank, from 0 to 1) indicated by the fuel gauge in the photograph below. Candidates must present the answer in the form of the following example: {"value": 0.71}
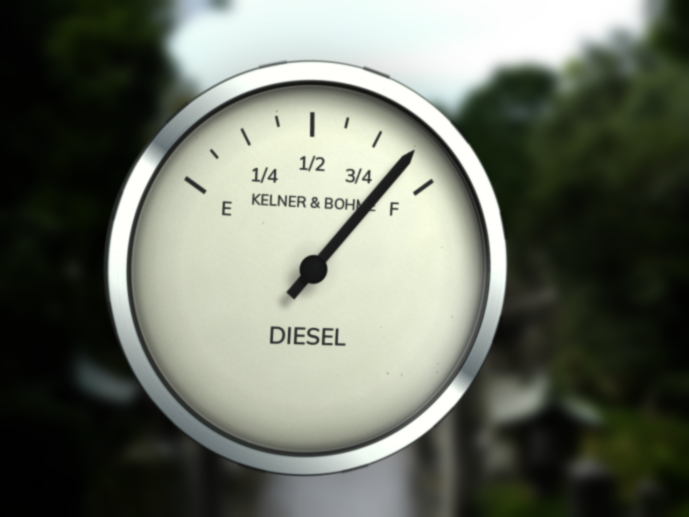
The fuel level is {"value": 0.875}
